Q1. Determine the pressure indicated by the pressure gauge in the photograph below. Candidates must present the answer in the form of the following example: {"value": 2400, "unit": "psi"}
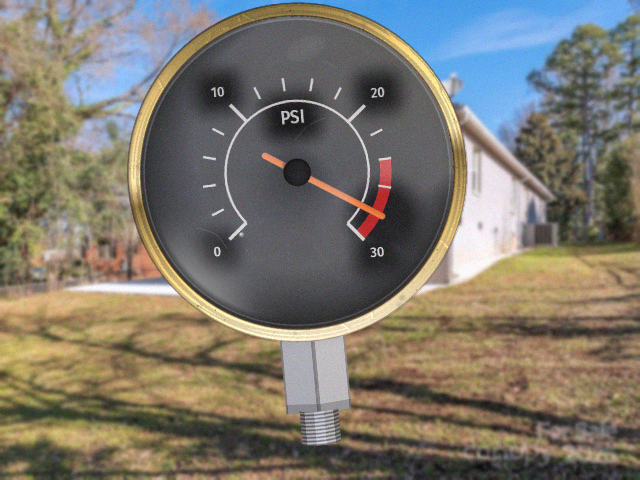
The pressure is {"value": 28, "unit": "psi"}
